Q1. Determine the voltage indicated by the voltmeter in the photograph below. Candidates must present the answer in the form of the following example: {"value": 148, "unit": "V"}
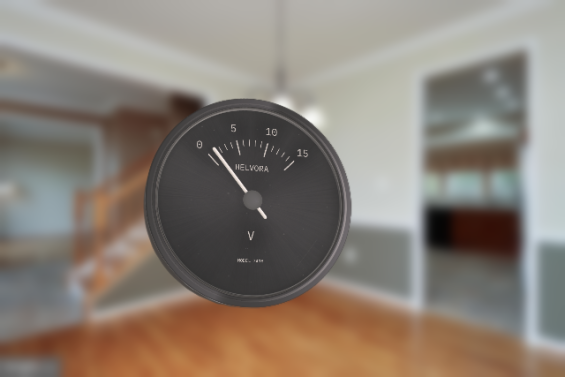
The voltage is {"value": 1, "unit": "V"}
